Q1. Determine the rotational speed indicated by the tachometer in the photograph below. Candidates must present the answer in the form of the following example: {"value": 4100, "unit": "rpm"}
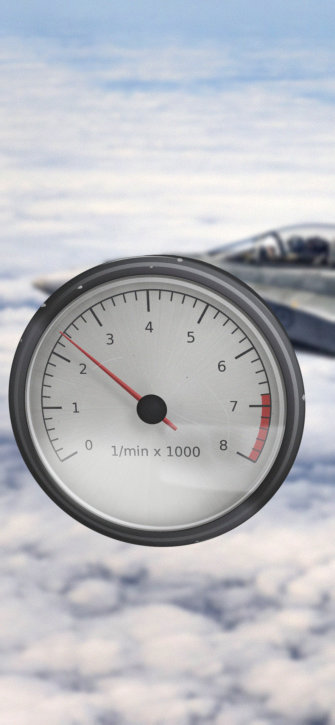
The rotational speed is {"value": 2400, "unit": "rpm"}
